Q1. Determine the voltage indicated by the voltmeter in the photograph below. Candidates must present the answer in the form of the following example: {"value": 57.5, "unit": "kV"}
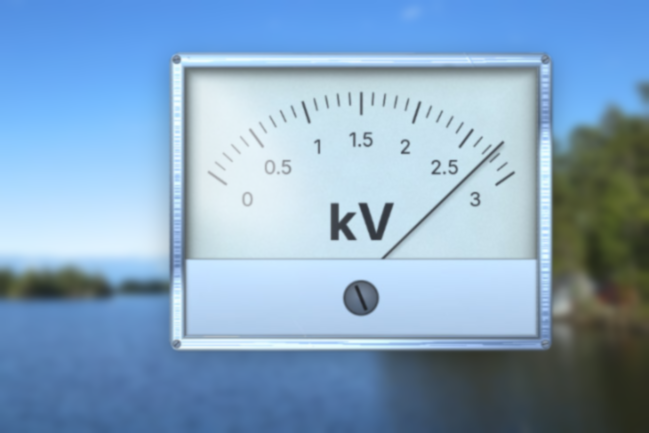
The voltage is {"value": 2.75, "unit": "kV"}
